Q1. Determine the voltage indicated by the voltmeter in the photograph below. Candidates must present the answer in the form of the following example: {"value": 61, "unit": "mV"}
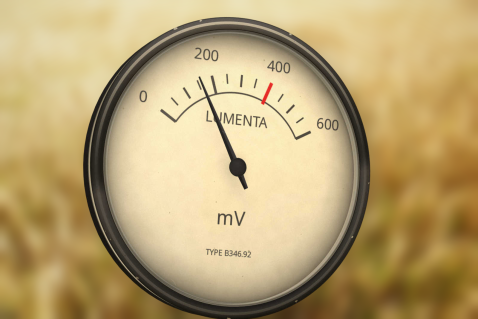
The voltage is {"value": 150, "unit": "mV"}
